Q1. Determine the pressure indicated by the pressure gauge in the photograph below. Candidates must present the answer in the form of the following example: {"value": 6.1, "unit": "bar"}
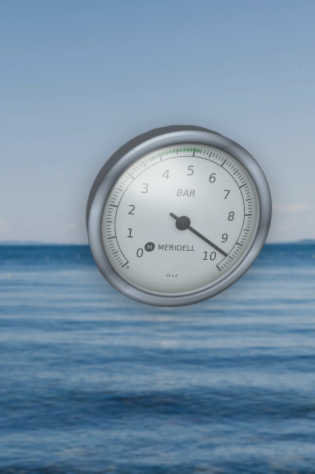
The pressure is {"value": 9.5, "unit": "bar"}
